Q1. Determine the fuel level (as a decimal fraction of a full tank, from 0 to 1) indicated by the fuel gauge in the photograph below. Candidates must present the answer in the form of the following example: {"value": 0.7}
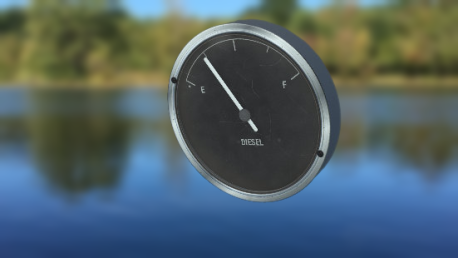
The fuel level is {"value": 0.25}
